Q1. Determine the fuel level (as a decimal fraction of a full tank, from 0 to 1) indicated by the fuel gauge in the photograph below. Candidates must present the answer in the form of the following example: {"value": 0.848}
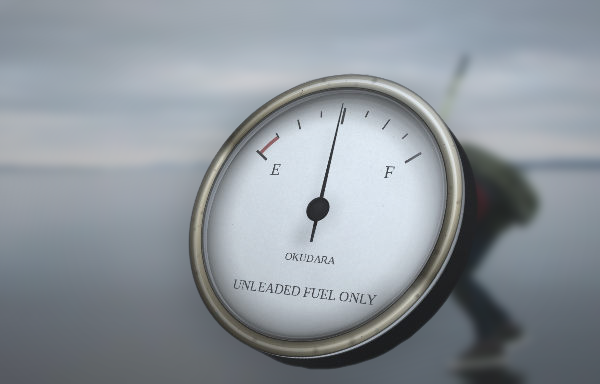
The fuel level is {"value": 0.5}
